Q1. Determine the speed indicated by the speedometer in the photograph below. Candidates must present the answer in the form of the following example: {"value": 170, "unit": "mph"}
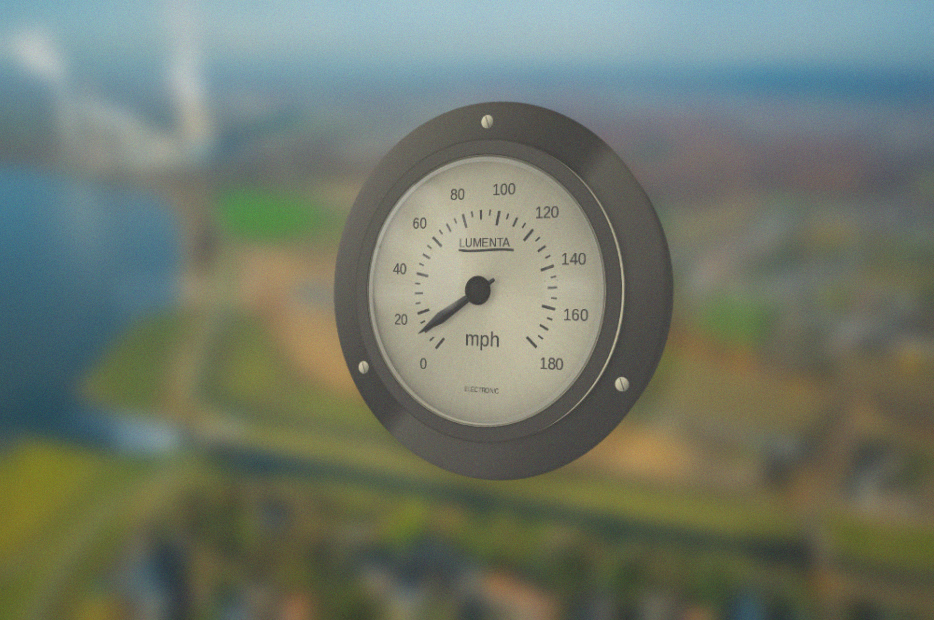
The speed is {"value": 10, "unit": "mph"}
